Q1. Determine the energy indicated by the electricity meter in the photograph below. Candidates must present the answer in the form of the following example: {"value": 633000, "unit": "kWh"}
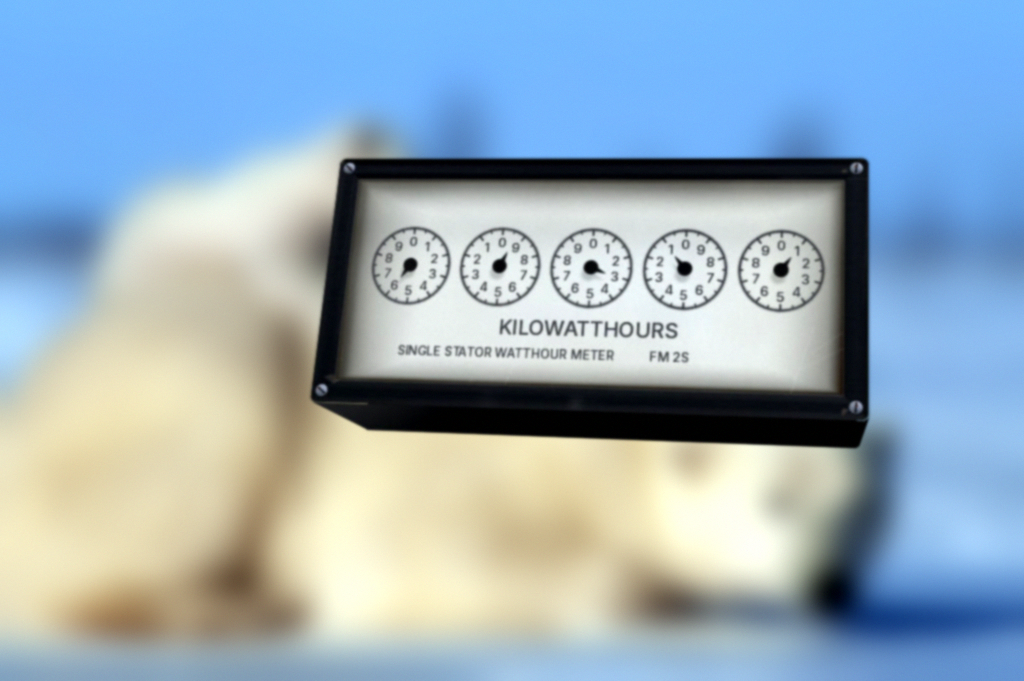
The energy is {"value": 59311, "unit": "kWh"}
